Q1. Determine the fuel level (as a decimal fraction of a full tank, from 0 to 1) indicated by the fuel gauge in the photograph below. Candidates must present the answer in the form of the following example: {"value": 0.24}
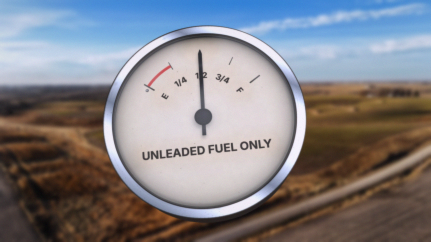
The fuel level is {"value": 0.5}
